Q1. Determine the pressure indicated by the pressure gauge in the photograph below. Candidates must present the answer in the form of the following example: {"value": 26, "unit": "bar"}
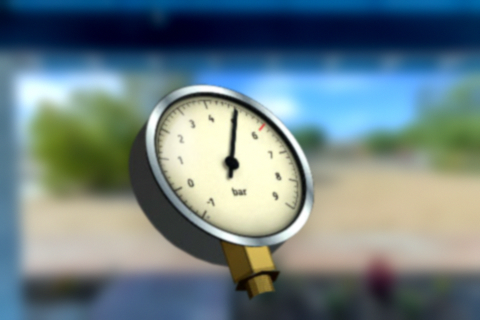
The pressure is {"value": 5, "unit": "bar"}
